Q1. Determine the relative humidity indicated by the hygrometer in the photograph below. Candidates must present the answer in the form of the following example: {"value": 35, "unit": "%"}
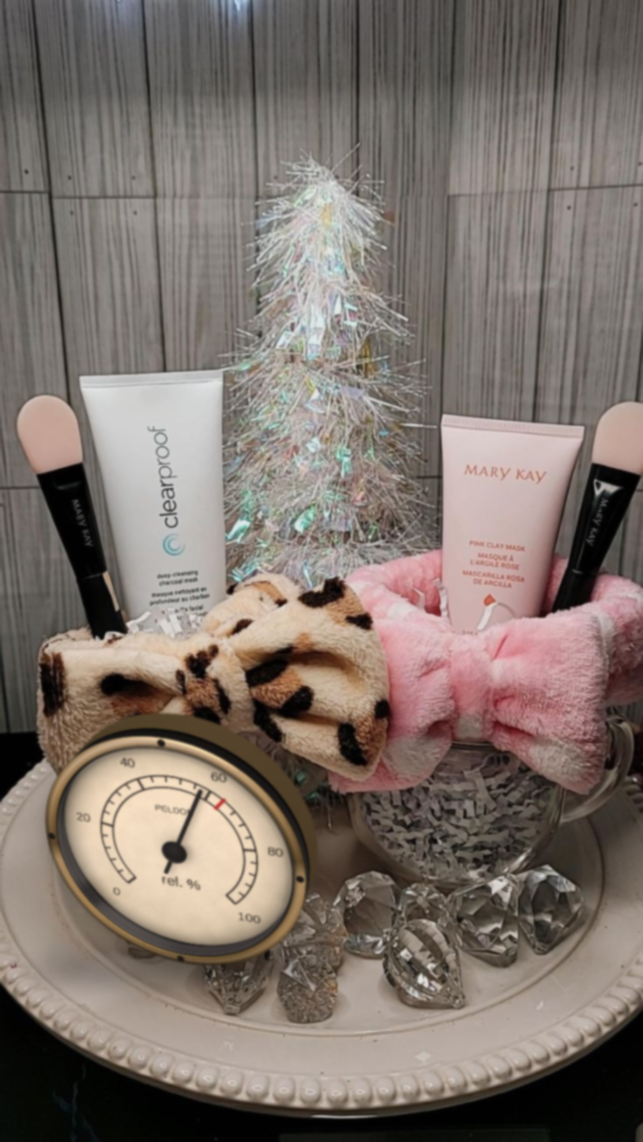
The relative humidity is {"value": 58, "unit": "%"}
